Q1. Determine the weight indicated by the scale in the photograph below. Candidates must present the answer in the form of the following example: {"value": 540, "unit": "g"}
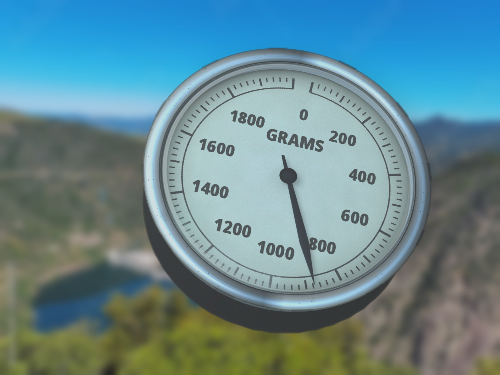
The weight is {"value": 880, "unit": "g"}
